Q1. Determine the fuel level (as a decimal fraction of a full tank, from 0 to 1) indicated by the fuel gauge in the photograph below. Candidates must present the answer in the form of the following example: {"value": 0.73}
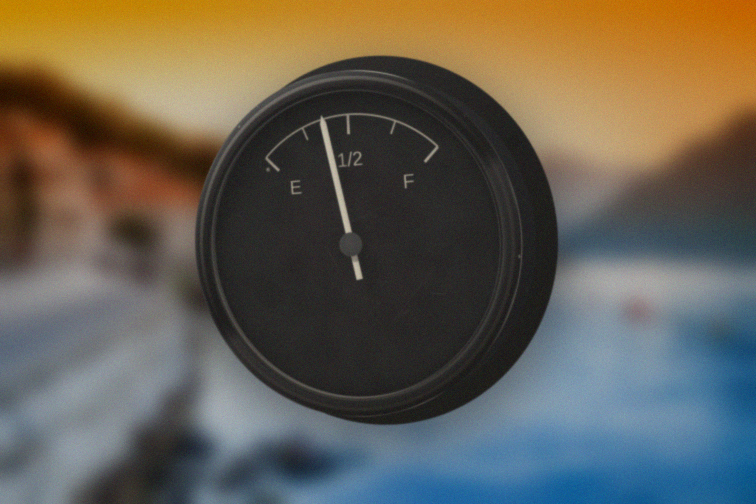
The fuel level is {"value": 0.375}
